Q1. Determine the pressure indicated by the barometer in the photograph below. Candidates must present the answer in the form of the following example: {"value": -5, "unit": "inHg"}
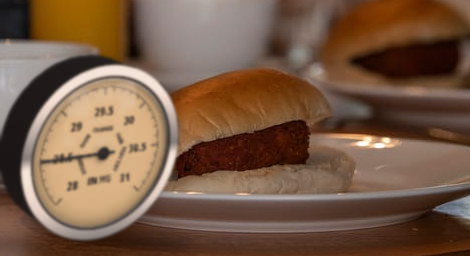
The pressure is {"value": 28.5, "unit": "inHg"}
